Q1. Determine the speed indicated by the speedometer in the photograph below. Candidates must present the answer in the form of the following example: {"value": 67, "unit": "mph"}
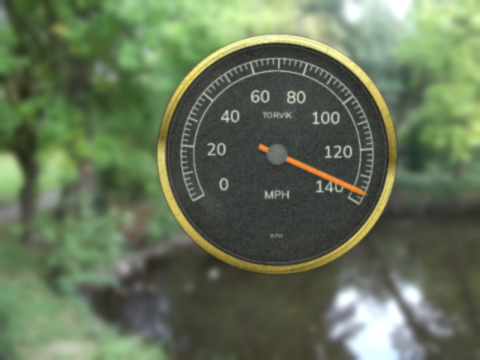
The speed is {"value": 136, "unit": "mph"}
